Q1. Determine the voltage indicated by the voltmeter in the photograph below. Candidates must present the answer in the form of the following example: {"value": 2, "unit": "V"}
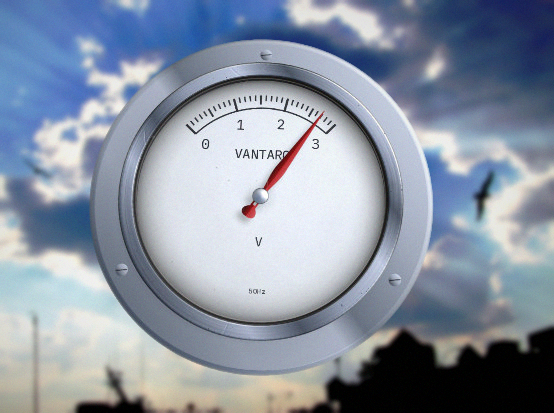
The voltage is {"value": 2.7, "unit": "V"}
